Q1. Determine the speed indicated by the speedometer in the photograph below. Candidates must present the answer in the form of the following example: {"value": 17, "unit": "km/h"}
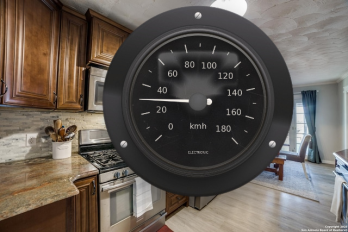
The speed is {"value": 30, "unit": "km/h"}
